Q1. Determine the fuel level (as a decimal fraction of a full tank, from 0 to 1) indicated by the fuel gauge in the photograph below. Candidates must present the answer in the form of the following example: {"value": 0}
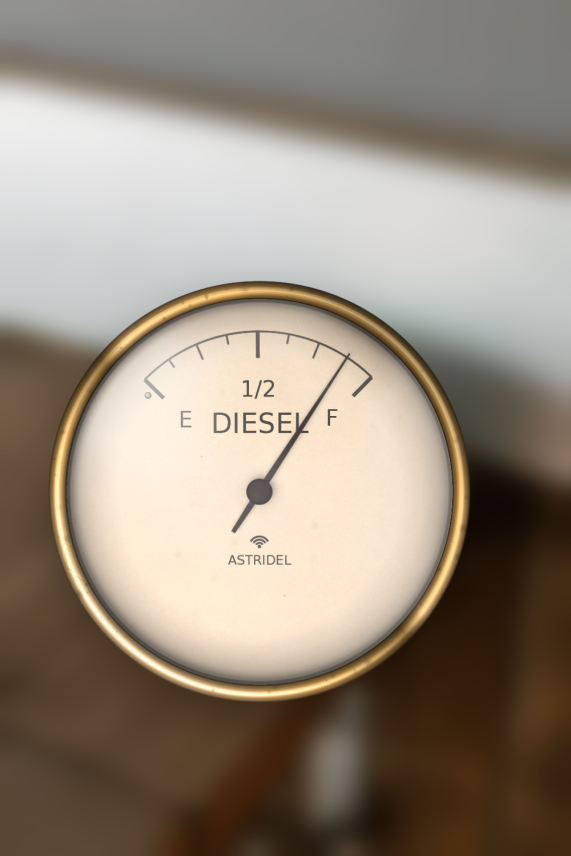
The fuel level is {"value": 0.875}
